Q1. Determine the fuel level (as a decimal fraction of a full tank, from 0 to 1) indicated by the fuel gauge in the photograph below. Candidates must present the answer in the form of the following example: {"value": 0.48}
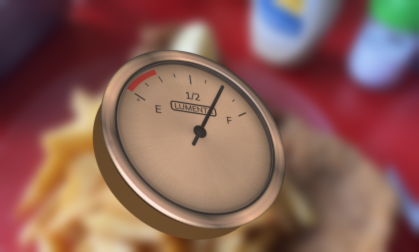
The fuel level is {"value": 0.75}
